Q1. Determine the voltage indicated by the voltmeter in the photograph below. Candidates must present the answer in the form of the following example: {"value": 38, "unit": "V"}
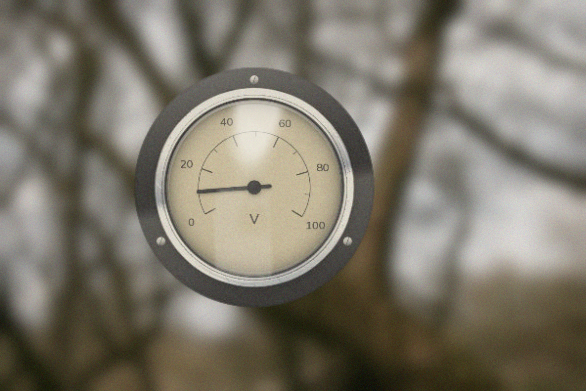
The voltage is {"value": 10, "unit": "V"}
